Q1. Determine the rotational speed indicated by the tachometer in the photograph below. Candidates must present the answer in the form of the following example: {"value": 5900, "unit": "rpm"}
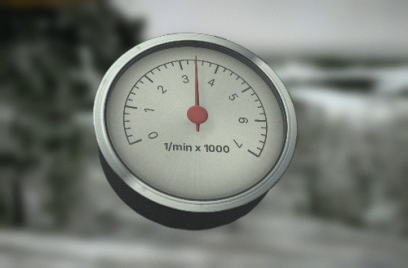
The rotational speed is {"value": 3400, "unit": "rpm"}
